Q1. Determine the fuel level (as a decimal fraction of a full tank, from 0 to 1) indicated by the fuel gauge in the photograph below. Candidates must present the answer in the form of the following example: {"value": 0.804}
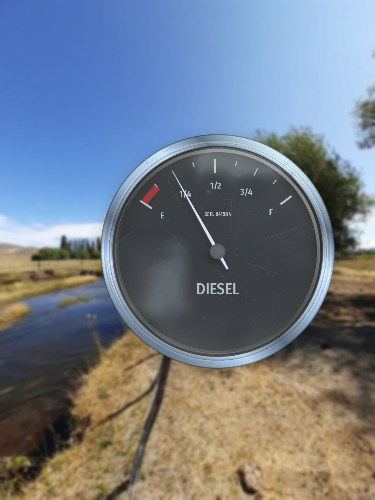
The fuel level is {"value": 0.25}
